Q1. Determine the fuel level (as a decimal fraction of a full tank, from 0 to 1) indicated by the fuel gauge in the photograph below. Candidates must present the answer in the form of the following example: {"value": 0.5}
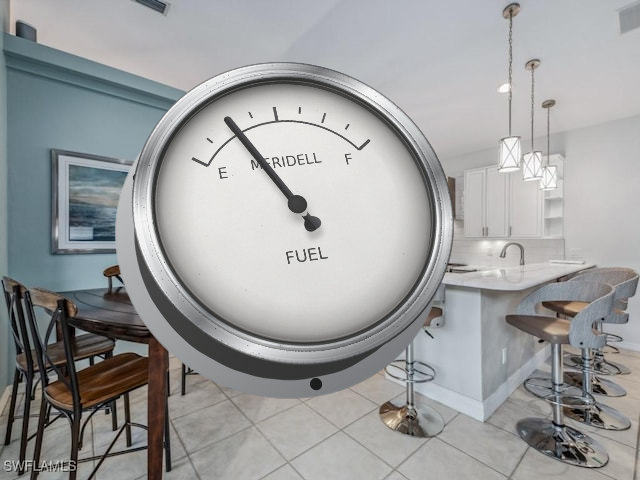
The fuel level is {"value": 0.25}
